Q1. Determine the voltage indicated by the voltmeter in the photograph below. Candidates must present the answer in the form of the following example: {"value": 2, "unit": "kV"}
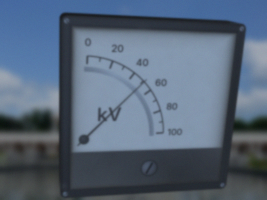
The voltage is {"value": 50, "unit": "kV"}
